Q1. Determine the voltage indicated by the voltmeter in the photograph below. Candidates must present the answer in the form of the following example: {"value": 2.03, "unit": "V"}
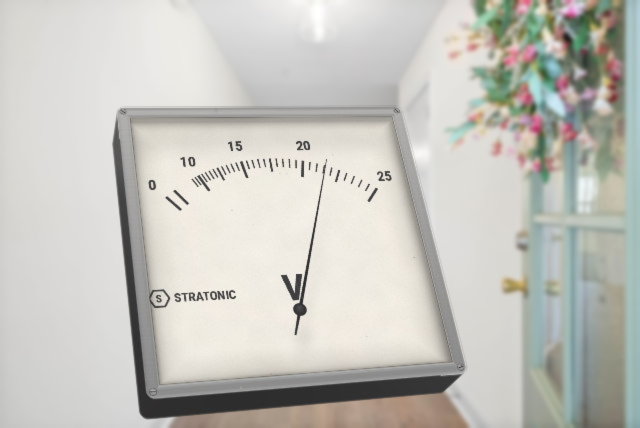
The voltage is {"value": 21.5, "unit": "V"}
